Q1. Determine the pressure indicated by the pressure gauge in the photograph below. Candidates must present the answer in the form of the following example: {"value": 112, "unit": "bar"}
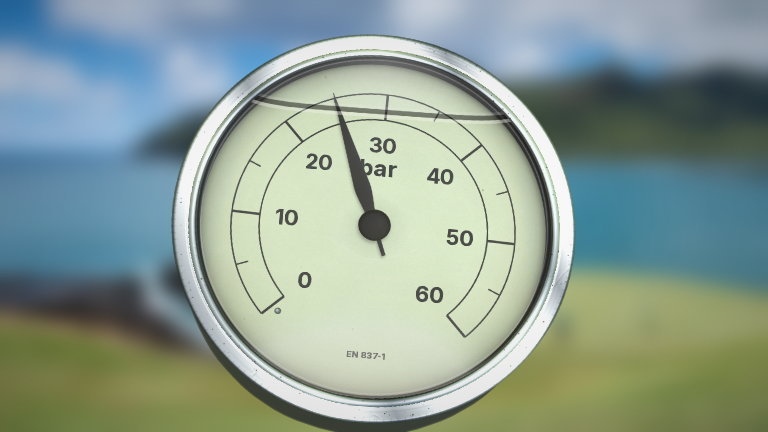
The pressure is {"value": 25, "unit": "bar"}
